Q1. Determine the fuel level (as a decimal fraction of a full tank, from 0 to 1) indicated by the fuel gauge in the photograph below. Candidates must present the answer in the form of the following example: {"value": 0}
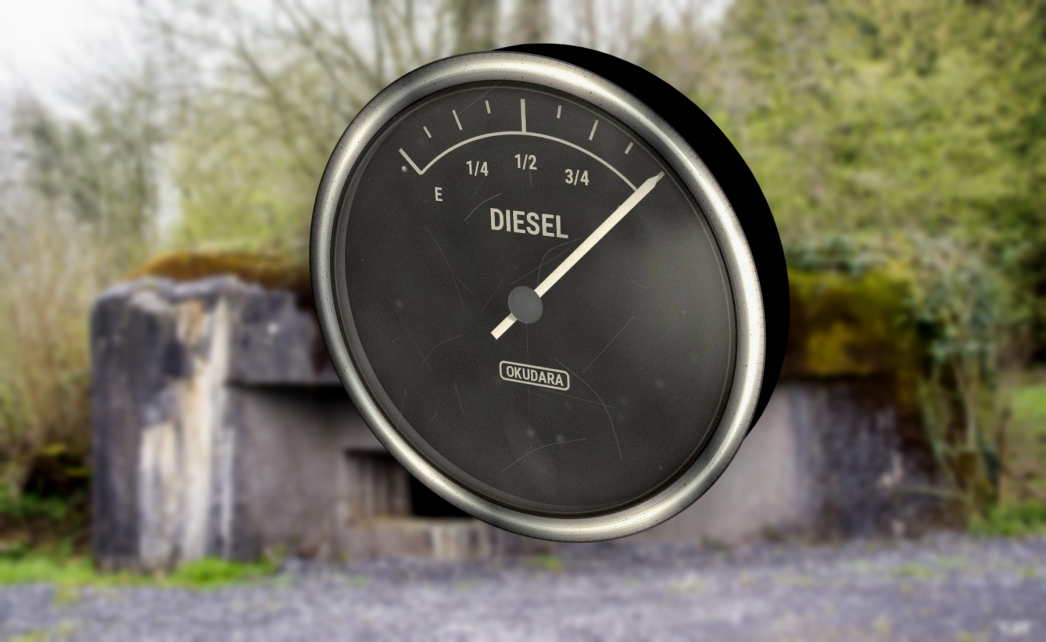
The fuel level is {"value": 1}
